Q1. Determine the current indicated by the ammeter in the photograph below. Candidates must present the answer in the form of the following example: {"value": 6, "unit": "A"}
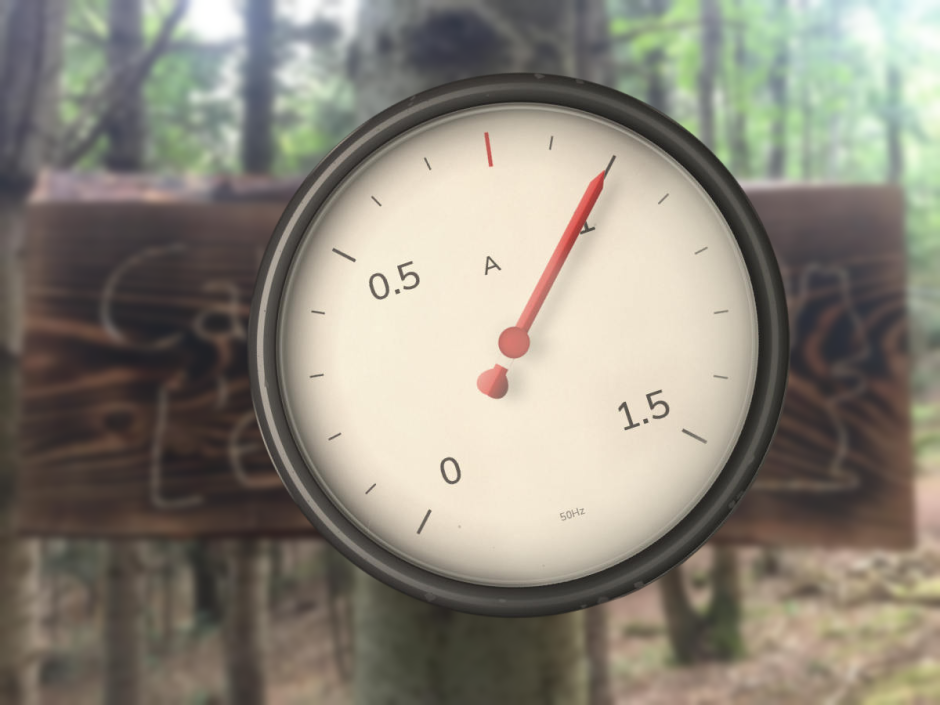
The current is {"value": 1, "unit": "A"}
